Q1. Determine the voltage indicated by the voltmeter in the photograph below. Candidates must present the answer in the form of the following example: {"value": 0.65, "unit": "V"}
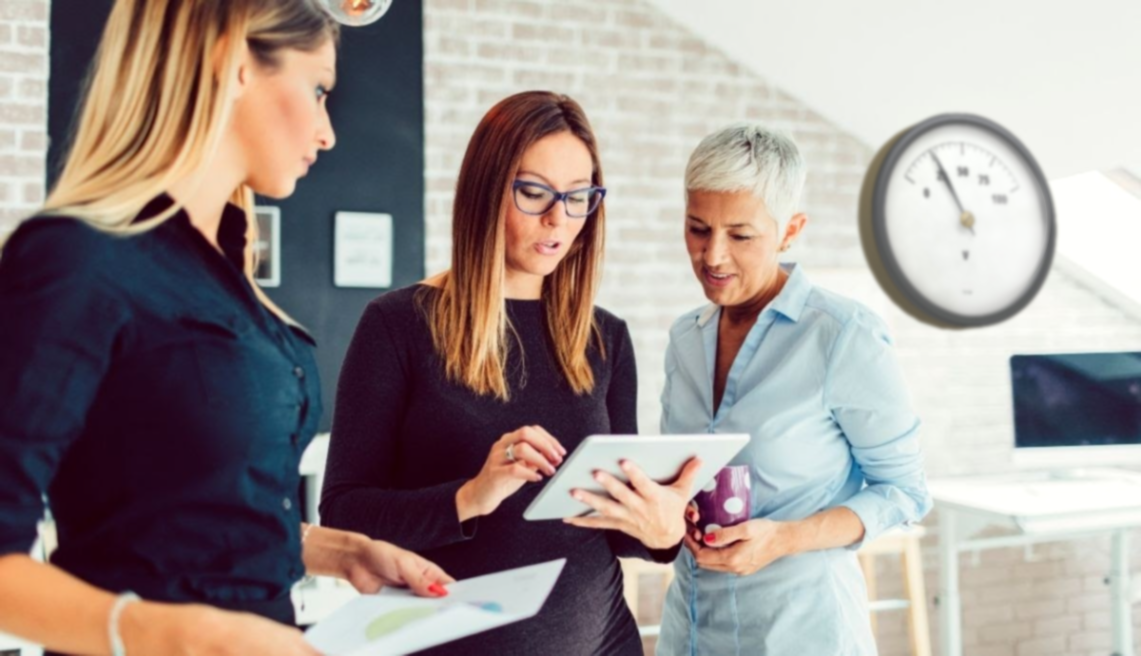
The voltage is {"value": 25, "unit": "V"}
